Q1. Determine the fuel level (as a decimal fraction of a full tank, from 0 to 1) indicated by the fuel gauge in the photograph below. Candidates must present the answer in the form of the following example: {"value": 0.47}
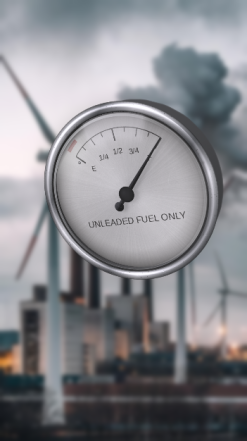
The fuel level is {"value": 1}
